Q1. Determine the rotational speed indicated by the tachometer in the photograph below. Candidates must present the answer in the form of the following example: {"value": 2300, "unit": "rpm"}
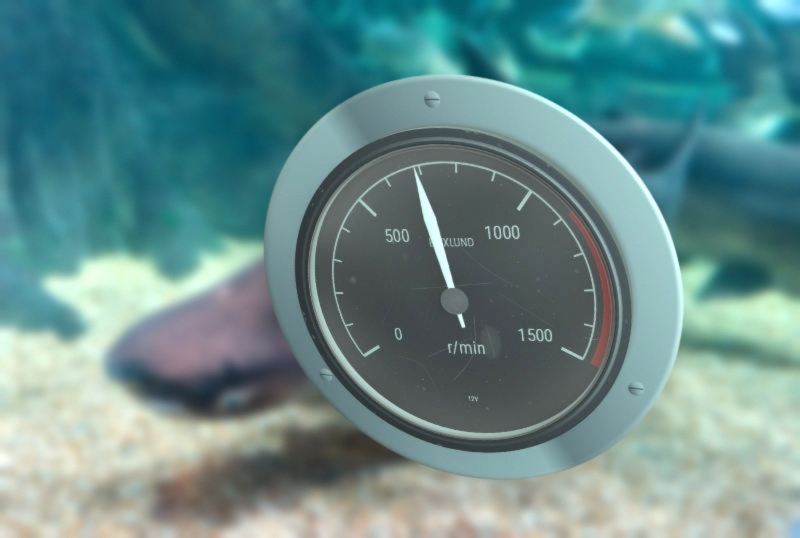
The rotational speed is {"value": 700, "unit": "rpm"}
